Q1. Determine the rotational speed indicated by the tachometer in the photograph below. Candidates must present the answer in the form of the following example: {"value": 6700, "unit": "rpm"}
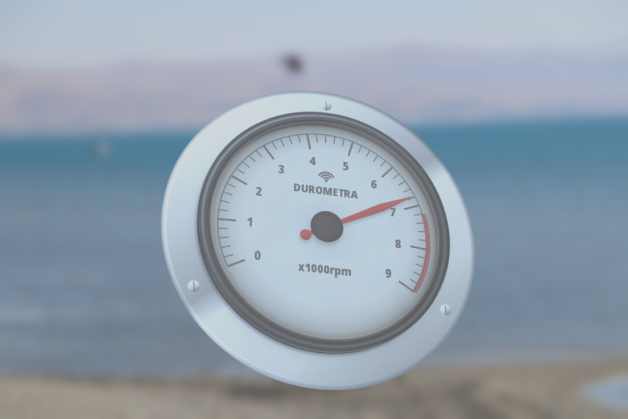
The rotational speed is {"value": 6800, "unit": "rpm"}
